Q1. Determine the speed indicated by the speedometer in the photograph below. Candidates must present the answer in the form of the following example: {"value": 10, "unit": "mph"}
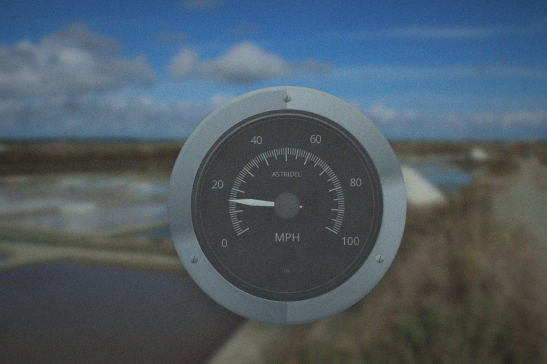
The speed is {"value": 15, "unit": "mph"}
